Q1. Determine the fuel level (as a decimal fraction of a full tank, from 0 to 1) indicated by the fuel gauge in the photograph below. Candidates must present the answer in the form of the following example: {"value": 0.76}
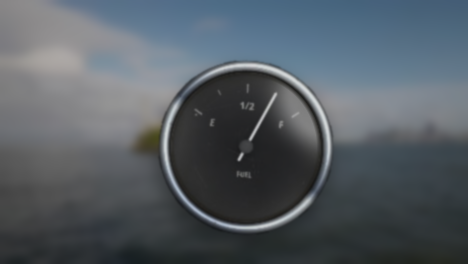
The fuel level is {"value": 0.75}
